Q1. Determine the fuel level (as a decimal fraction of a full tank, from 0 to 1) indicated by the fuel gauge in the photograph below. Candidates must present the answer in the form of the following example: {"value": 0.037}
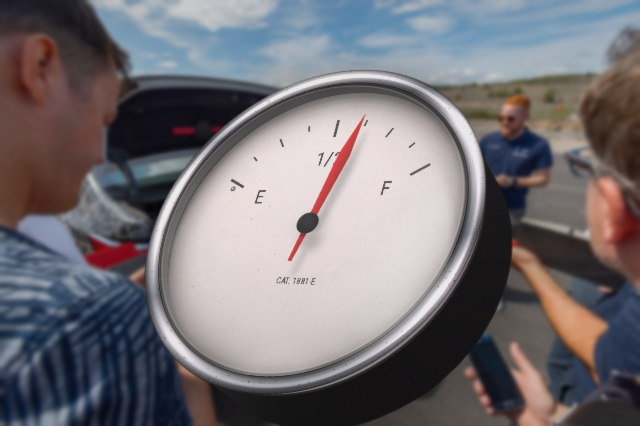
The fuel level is {"value": 0.625}
